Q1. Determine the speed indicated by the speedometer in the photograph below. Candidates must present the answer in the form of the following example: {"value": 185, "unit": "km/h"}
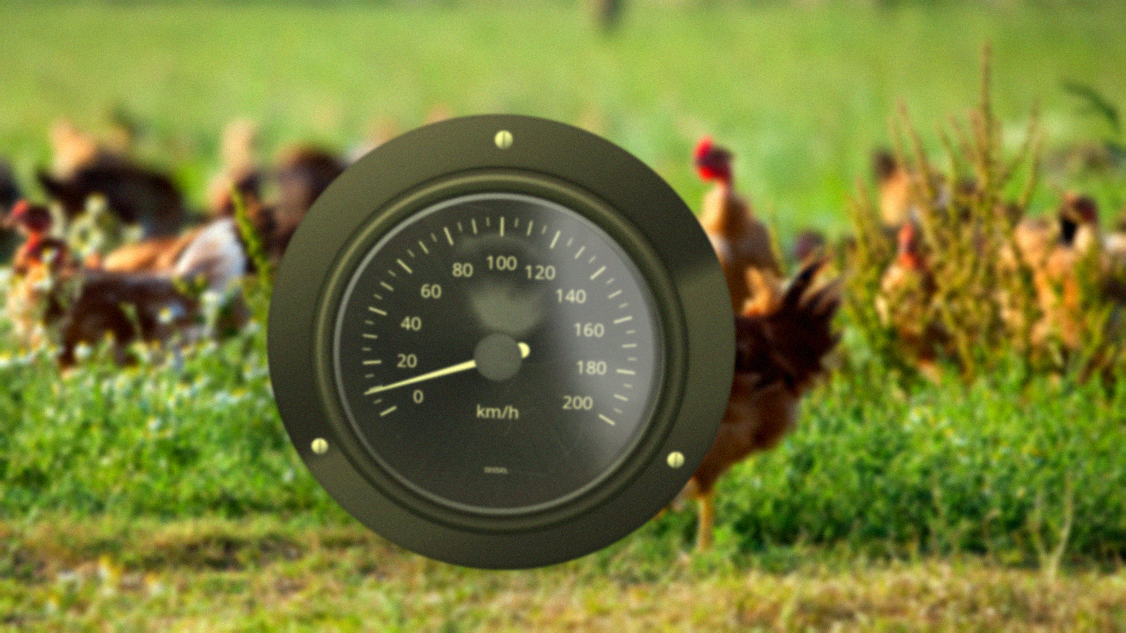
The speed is {"value": 10, "unit": "km/h"}
